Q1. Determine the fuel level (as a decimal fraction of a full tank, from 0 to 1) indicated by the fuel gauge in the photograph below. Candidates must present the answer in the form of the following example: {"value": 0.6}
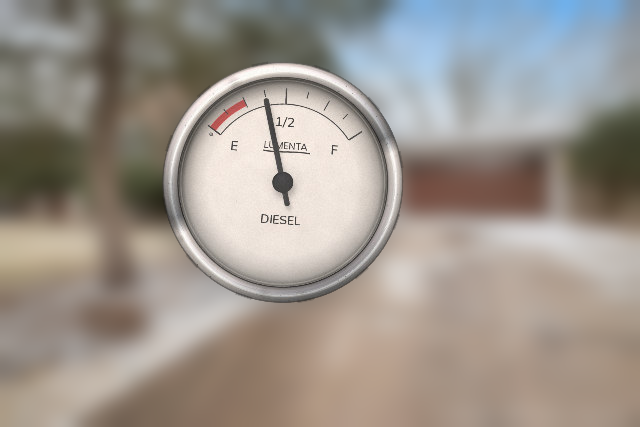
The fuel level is {"value": 0.375}
